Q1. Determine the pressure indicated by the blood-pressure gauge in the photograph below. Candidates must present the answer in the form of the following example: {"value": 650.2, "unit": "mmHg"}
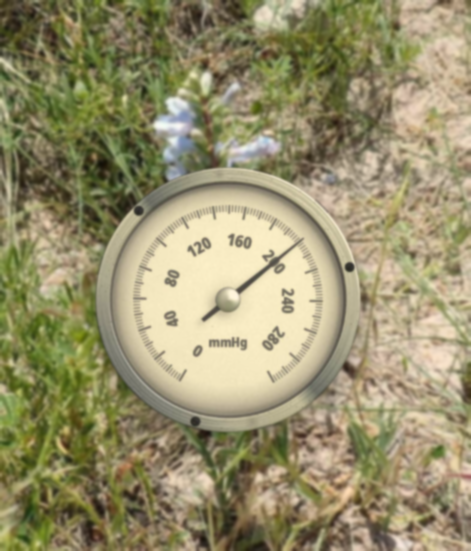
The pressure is {"value": 200, "unit": "mmHg"}
